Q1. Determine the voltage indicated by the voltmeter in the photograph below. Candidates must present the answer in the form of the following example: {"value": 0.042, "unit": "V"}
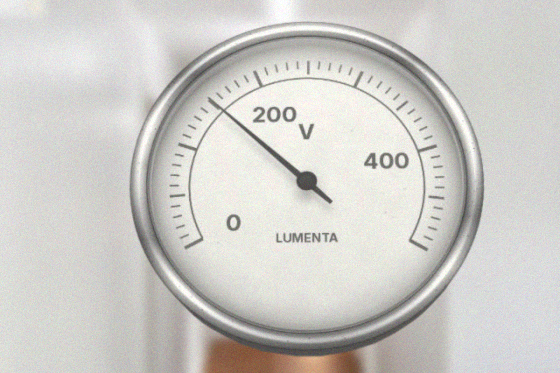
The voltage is {"value": 150, "unit": "V"}
